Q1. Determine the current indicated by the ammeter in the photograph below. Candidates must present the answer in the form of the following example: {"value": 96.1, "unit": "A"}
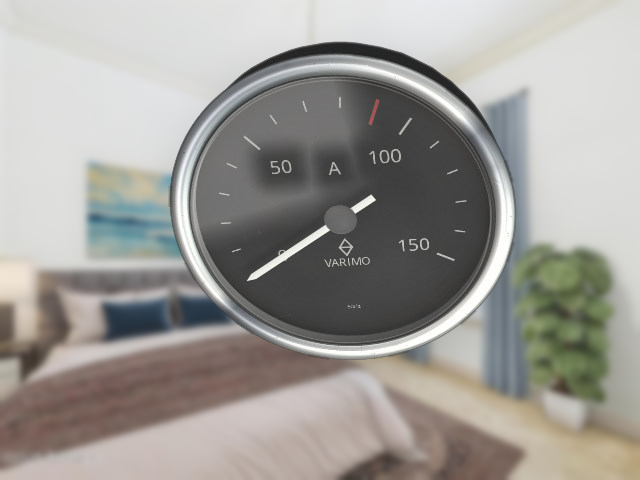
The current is {"value": 0, "unit": "A"}
